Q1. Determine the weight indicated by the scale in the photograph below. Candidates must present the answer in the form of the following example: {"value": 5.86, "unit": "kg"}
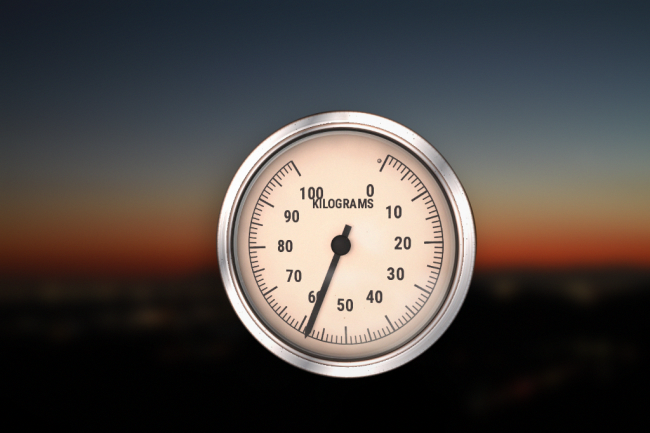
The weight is {"value": 58, "unit": "kg"}
